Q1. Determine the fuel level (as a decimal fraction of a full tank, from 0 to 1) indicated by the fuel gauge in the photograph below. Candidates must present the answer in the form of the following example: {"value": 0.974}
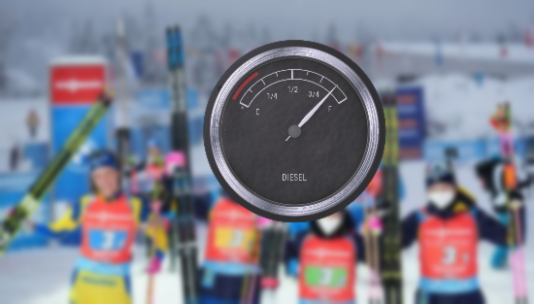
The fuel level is {"value": 0.875}
